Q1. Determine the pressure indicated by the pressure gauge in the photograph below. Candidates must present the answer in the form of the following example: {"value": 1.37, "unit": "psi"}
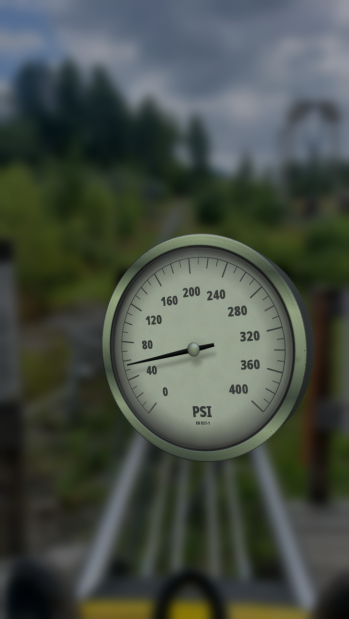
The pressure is {"value": 55, "unit": "psi"}
